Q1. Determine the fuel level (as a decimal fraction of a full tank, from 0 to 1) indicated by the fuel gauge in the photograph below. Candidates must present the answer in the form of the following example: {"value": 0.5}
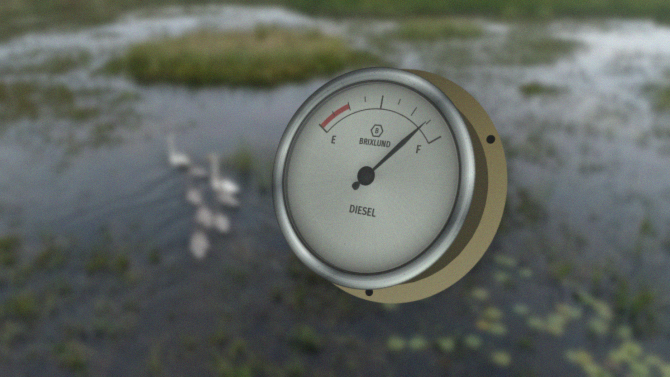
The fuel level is {"value": 0.875}
